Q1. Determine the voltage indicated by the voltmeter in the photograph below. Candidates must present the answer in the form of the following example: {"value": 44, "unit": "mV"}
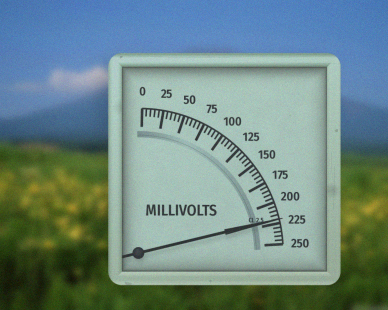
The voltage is {"value": 220, "unit": "mV"}
